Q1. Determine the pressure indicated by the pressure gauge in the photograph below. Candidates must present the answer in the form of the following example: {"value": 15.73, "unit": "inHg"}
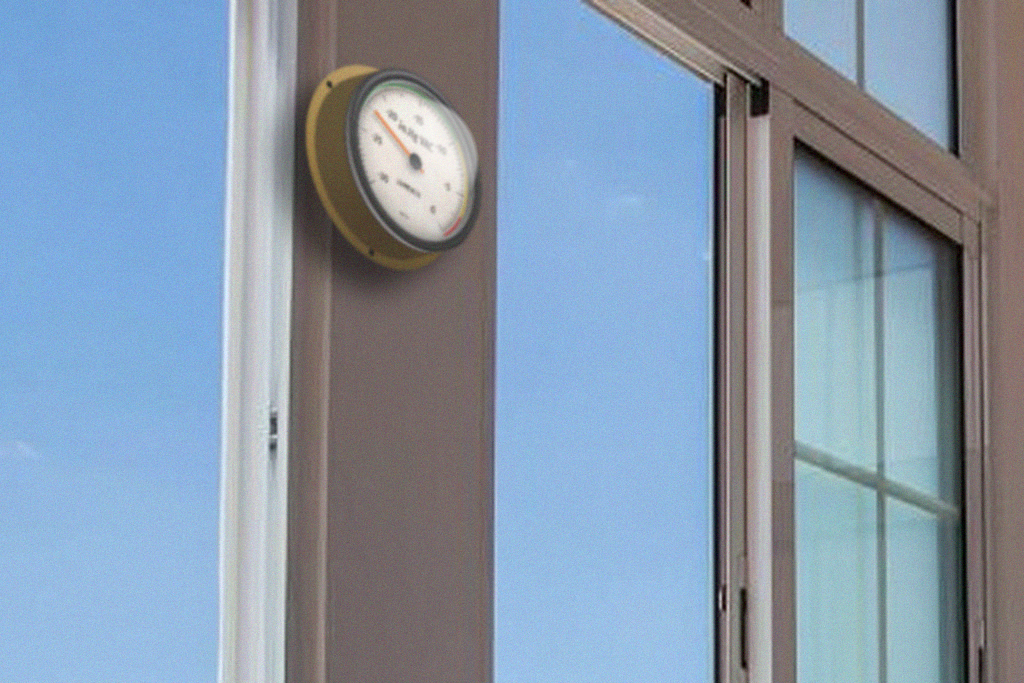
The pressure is {"value": -22.5, "unit": "inHg"}
